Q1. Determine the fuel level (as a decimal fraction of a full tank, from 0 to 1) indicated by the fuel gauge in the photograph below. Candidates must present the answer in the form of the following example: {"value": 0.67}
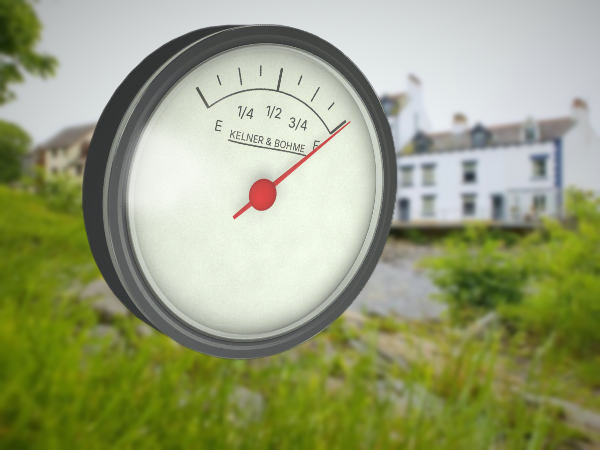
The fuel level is {"value": 1}
